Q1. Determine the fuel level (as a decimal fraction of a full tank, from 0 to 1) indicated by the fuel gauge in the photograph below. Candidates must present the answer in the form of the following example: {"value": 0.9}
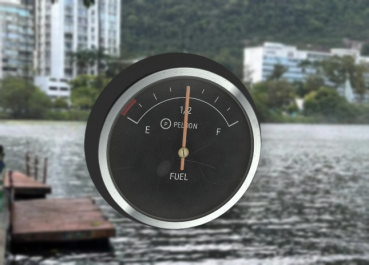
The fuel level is {"value": 0.5}
